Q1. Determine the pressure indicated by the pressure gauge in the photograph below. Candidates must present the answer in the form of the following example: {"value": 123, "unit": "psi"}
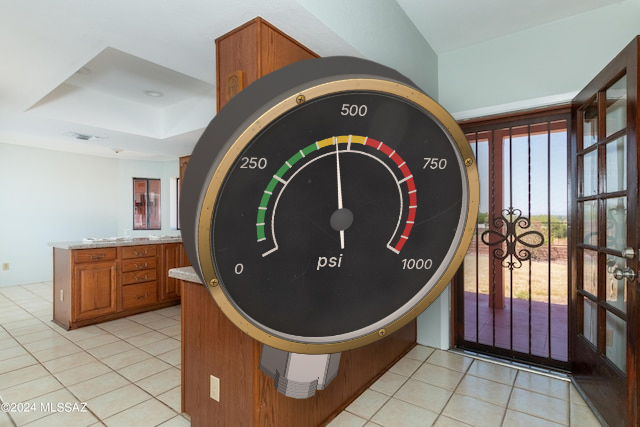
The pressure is {"value": 450, "unit": "psi"}
